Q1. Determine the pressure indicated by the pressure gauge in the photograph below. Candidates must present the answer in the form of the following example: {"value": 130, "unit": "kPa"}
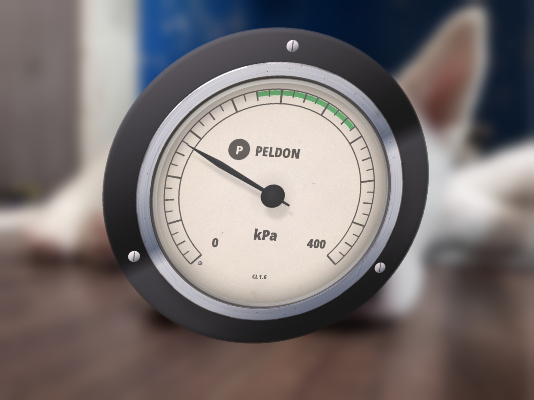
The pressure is {"value": 110, "unit": "kPa"}
